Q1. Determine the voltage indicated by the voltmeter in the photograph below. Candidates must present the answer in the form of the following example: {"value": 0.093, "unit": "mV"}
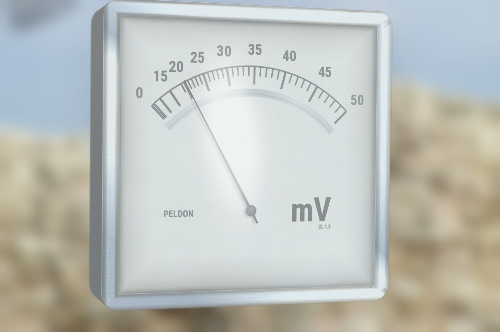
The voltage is {"value": 20, "unit": "mV"}
